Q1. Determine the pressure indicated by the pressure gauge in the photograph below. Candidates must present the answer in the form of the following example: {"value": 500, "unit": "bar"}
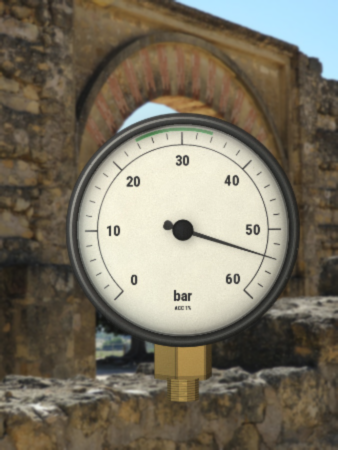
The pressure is {"value": 54, "unit": "bar"}
